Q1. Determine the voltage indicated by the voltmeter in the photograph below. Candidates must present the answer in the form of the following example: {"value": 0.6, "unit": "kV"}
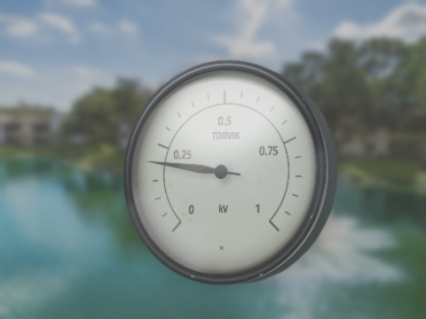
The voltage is {"value": 0.2, "unit": "kV"}
